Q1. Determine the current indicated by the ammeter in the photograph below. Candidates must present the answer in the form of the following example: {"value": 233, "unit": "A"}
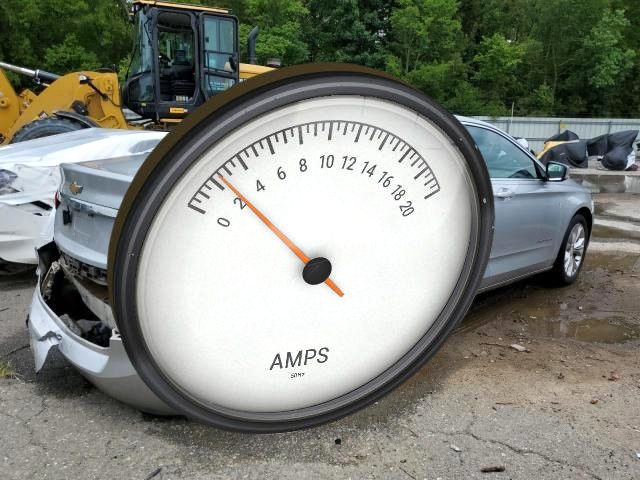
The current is {"value": 2.5, "unit": "A"}
